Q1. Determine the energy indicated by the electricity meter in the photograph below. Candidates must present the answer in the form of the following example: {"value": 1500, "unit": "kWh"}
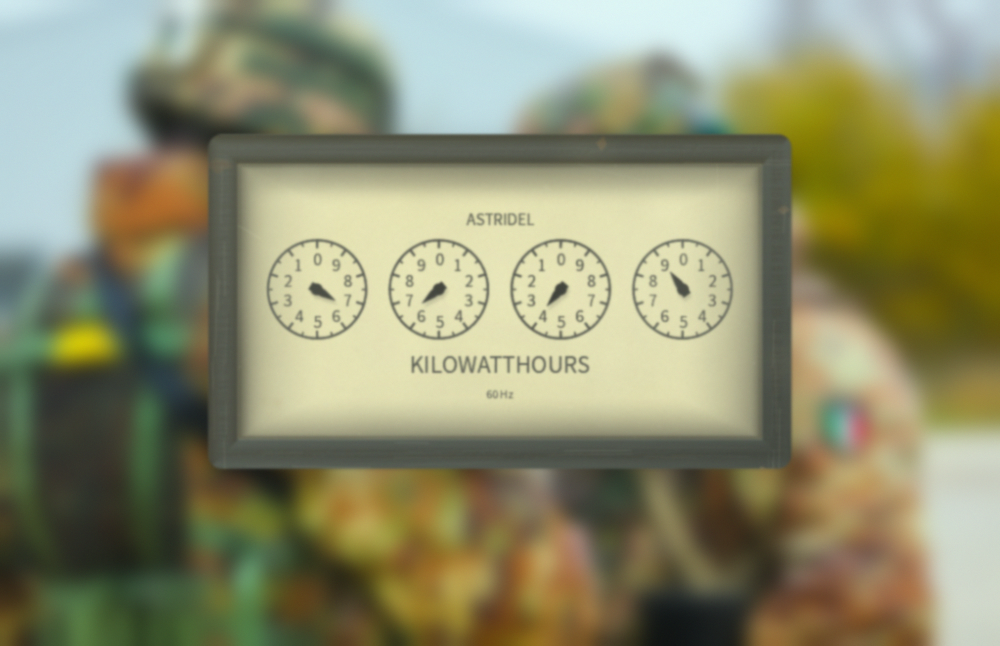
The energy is {"value": 6639, "unit": "kWh"}
